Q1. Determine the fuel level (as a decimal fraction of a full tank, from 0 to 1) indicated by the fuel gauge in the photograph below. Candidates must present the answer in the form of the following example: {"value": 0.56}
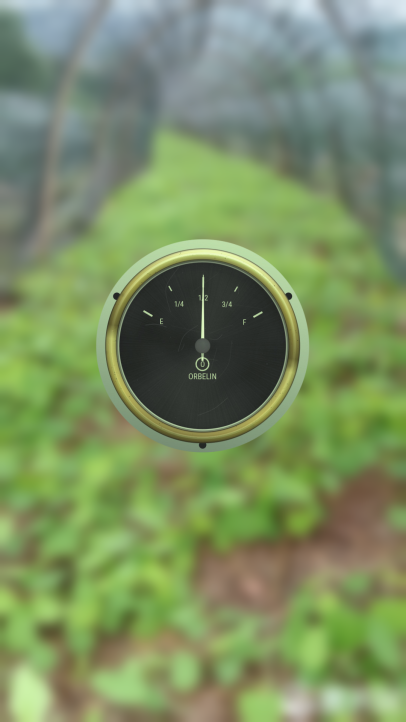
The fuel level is {"value": 0.5}
